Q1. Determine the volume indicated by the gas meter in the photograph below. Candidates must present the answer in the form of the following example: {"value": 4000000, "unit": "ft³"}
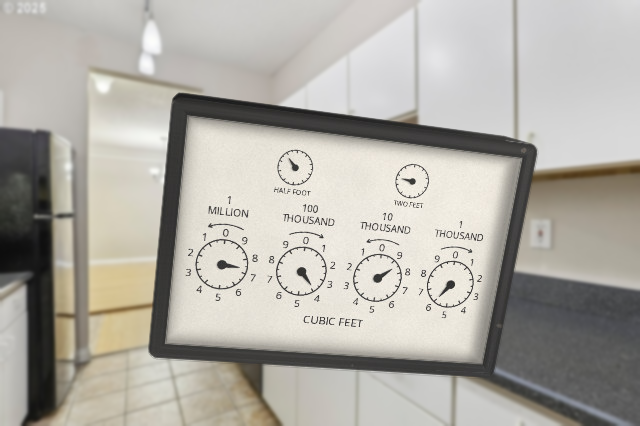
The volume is {"value": 738600, "unit": "ft³"}
